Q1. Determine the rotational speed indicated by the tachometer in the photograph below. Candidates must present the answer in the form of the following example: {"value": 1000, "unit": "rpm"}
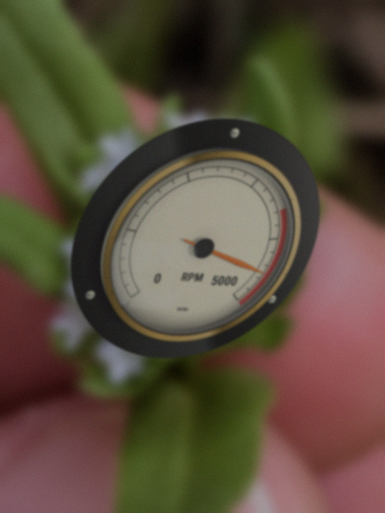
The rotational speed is {"value": 4500, "unit": "rpm"}
